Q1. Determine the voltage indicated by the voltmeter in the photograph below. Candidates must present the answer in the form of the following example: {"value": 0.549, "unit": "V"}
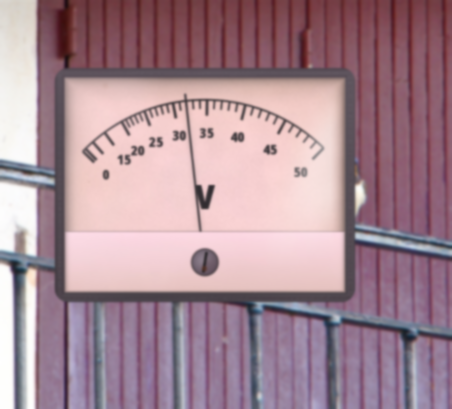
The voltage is {"value": 32, "unit": "V"}
